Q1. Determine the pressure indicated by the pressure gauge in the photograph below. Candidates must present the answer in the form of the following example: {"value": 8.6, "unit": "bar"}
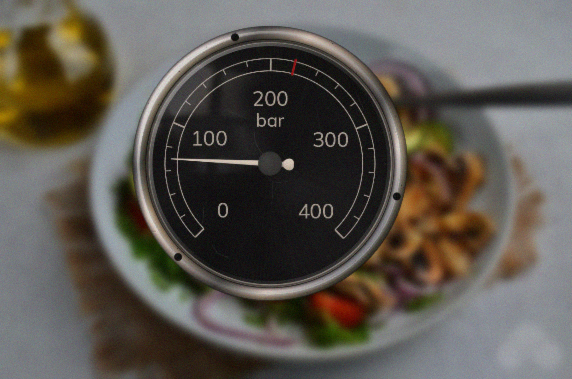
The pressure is {"value": 70, "unit": "bar"}
